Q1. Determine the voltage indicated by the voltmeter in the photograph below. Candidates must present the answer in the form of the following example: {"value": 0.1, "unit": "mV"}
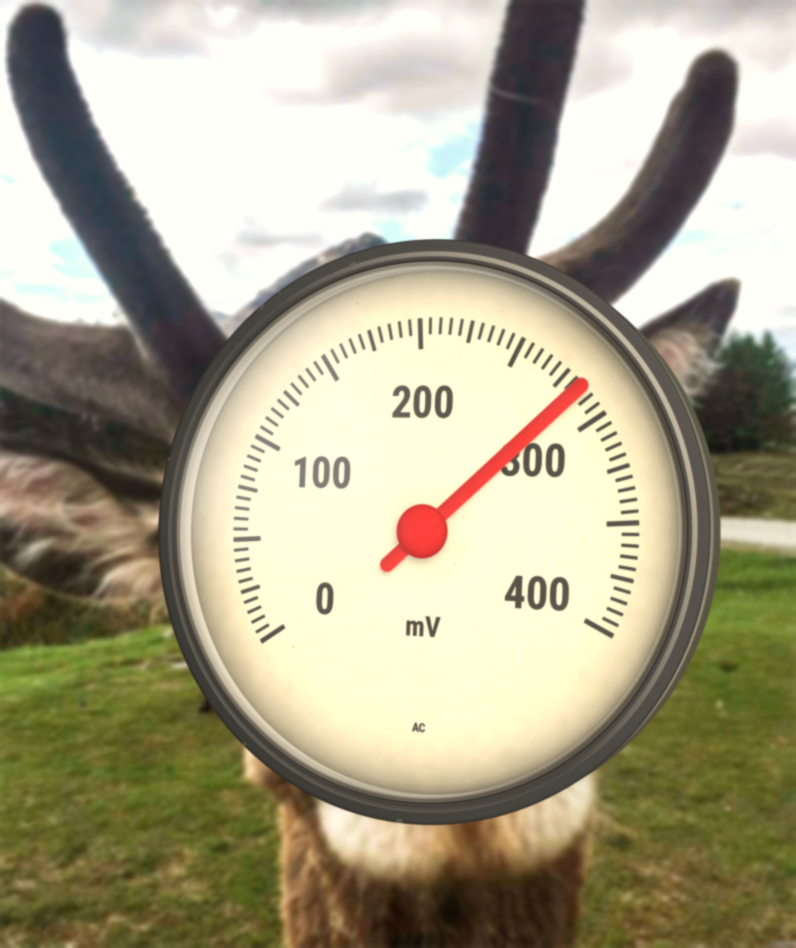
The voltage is {"value": 285, "unit": "mV"}
